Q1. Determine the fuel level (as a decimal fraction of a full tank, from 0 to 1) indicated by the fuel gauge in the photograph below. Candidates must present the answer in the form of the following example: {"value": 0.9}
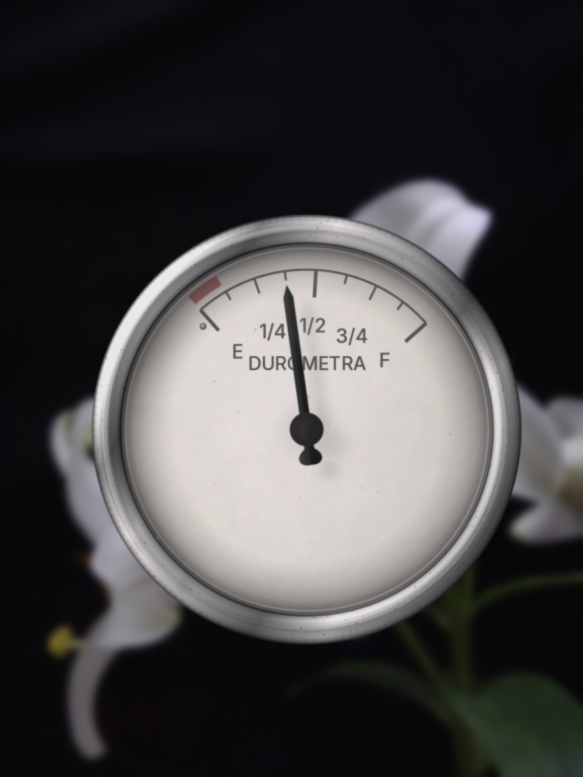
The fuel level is {"value": 0.375}
